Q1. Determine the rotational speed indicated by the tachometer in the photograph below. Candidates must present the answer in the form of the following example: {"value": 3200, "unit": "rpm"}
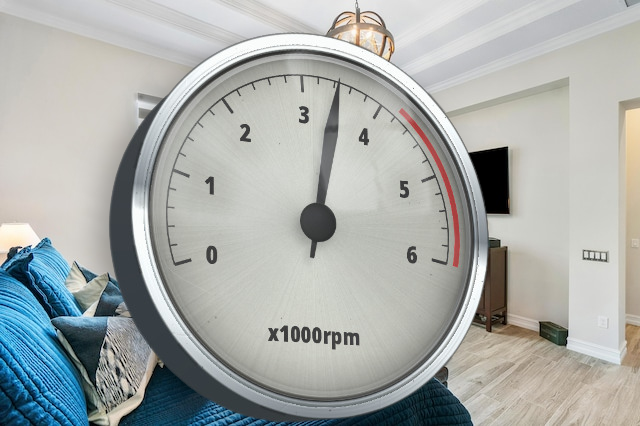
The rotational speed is {"value": 3400, "unit": "rpm"}
